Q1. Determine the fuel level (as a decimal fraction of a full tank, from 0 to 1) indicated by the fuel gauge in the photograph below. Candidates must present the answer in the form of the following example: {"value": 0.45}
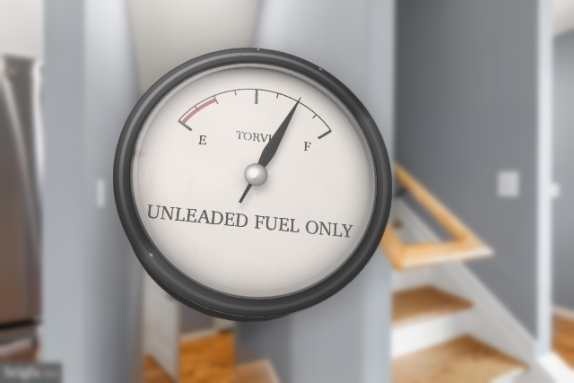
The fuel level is {"value": 0.75}
